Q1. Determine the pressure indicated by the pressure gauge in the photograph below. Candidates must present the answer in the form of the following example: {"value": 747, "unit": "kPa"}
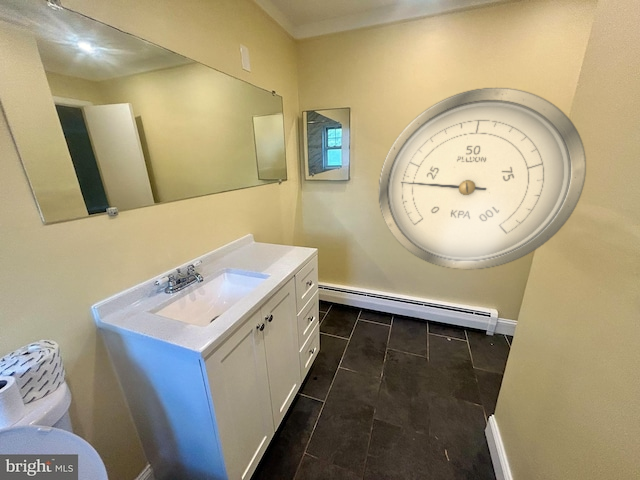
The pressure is {"value": 17.5, "unit": "kPa"}
